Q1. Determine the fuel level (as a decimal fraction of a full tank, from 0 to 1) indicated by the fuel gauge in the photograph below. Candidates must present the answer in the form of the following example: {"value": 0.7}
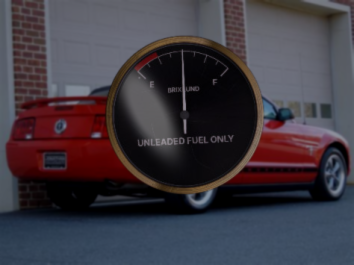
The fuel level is {"value": 0.5}
